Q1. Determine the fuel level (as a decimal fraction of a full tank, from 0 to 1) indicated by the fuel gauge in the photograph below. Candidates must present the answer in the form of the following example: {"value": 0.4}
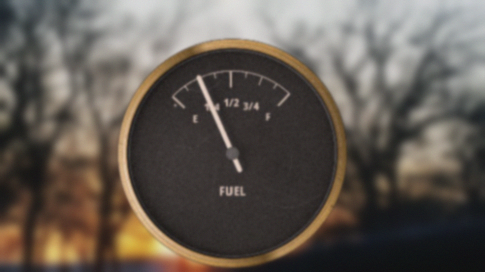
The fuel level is {"value": 0.25}
